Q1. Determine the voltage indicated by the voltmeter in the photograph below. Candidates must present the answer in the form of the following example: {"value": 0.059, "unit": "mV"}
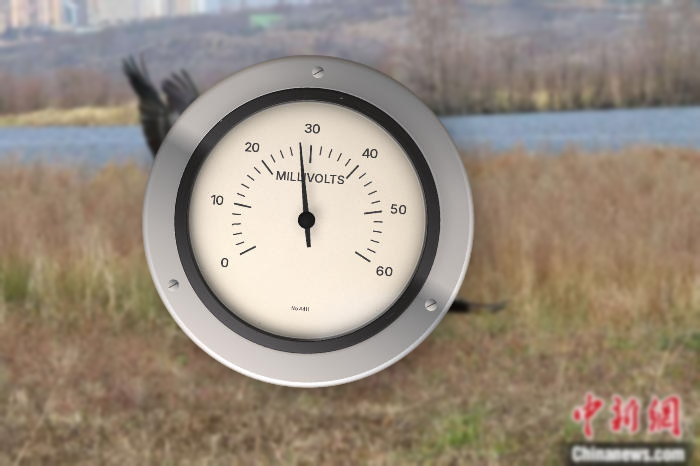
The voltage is {"value": 28, "unit": "mV"}
